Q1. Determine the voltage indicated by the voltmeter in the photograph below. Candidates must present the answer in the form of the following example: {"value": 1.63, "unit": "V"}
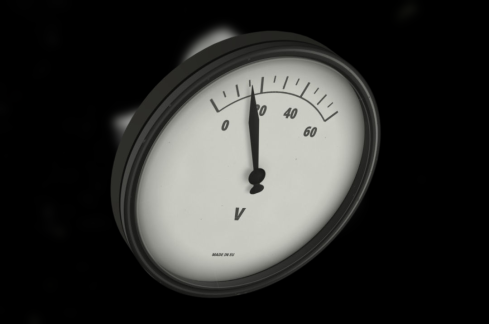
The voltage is {"value": 15, "unit": "V"}
